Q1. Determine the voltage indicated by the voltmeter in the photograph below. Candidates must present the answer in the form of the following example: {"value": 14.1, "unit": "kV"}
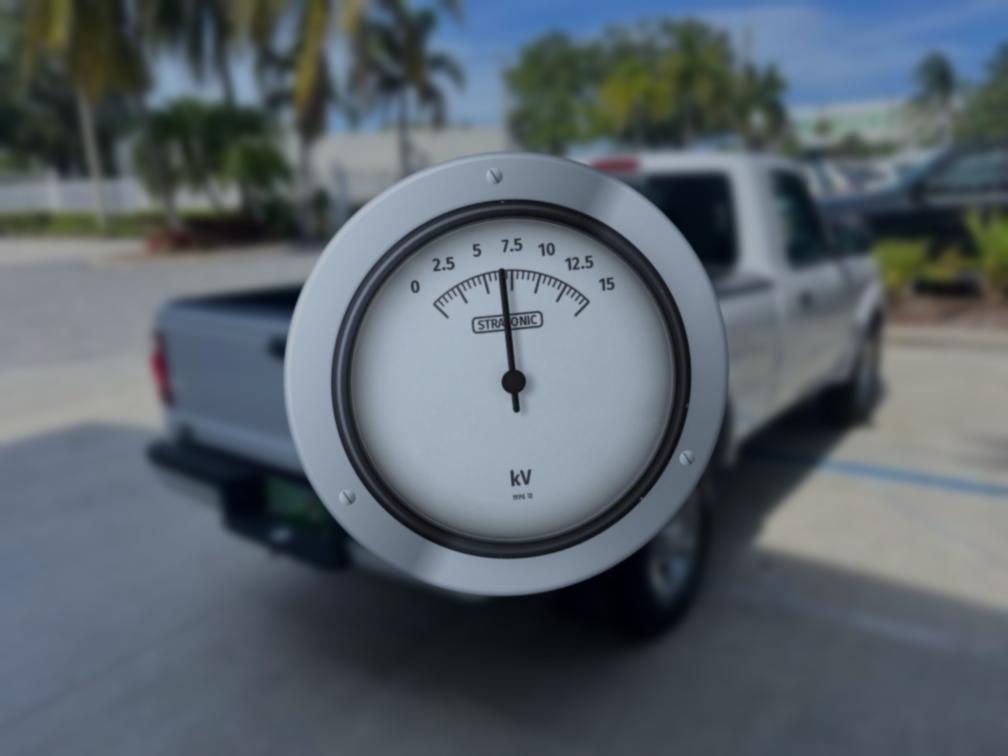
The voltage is {"value": 6.5, "unit": "kV"}
